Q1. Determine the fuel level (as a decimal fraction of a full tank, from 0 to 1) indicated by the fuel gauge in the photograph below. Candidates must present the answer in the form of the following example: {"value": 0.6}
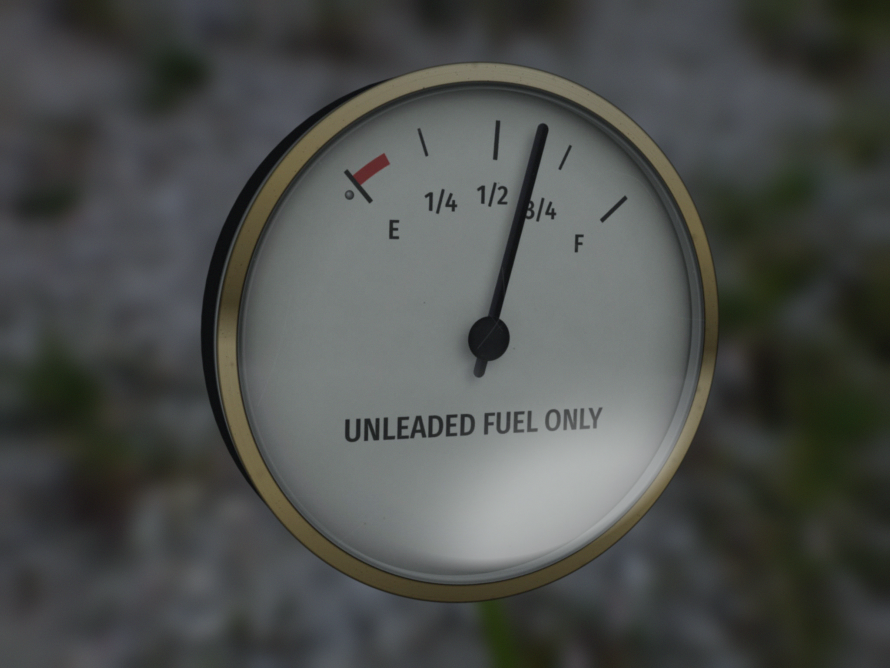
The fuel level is {"value": 0.625}
